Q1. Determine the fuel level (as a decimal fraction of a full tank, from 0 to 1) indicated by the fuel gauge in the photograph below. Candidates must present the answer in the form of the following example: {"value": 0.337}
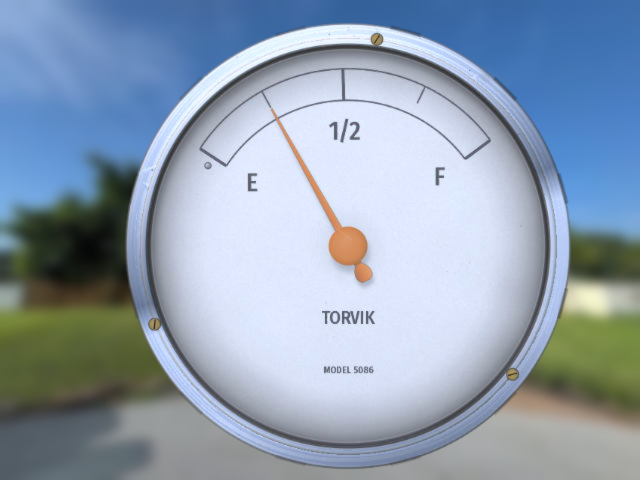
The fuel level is {"value": 0.25}
